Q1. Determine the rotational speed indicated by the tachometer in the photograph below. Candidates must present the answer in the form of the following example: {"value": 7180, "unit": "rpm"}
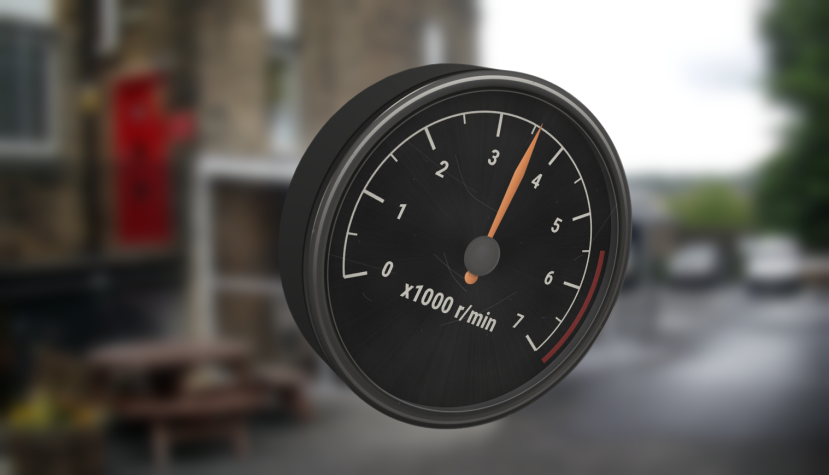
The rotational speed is {"value": 3500, "unit": "rpm"}
